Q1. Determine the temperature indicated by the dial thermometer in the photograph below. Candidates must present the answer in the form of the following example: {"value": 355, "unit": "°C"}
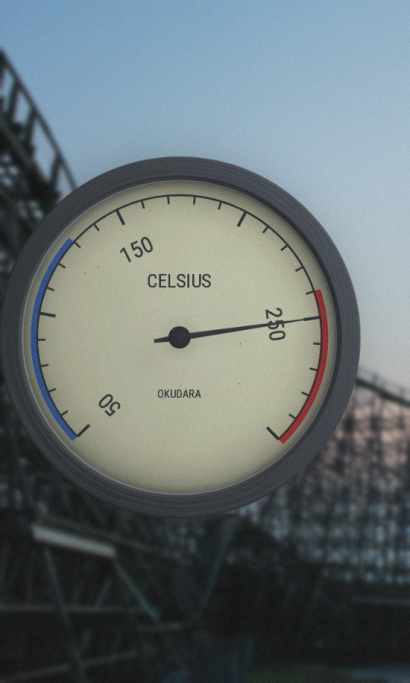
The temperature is {"value": 250, "unit": "°C"}
